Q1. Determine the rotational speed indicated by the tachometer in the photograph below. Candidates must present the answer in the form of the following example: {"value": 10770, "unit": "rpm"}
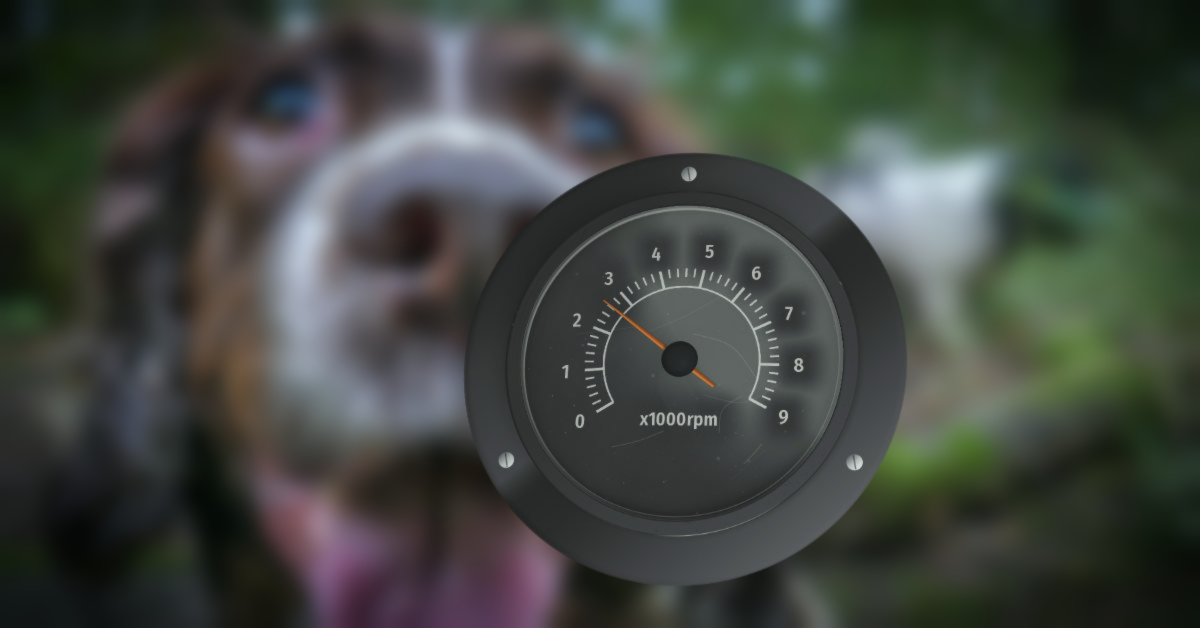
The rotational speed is {"value": 2600, "unit": "rpm"}
